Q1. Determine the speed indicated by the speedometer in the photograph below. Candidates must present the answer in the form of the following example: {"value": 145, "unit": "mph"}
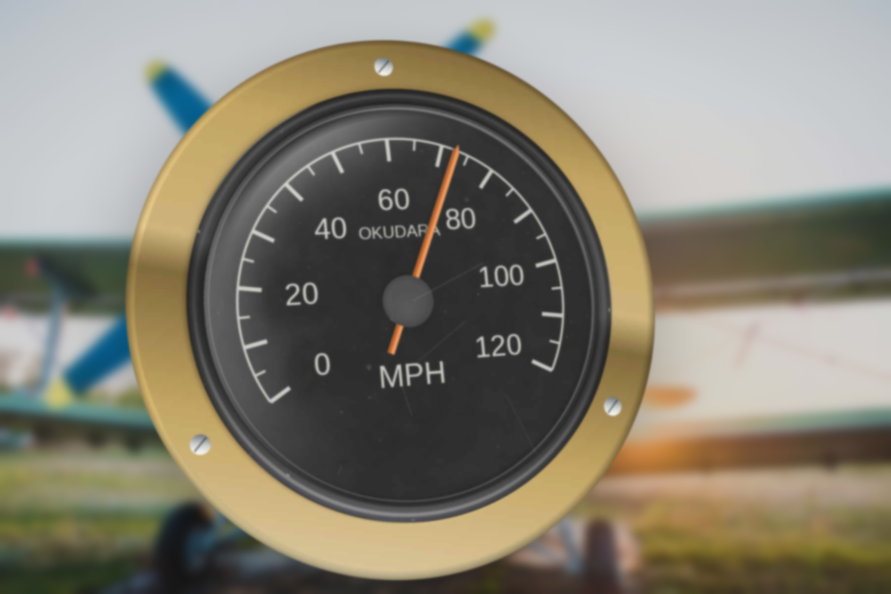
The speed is {"value": 72.5, "unit": "mph"}
